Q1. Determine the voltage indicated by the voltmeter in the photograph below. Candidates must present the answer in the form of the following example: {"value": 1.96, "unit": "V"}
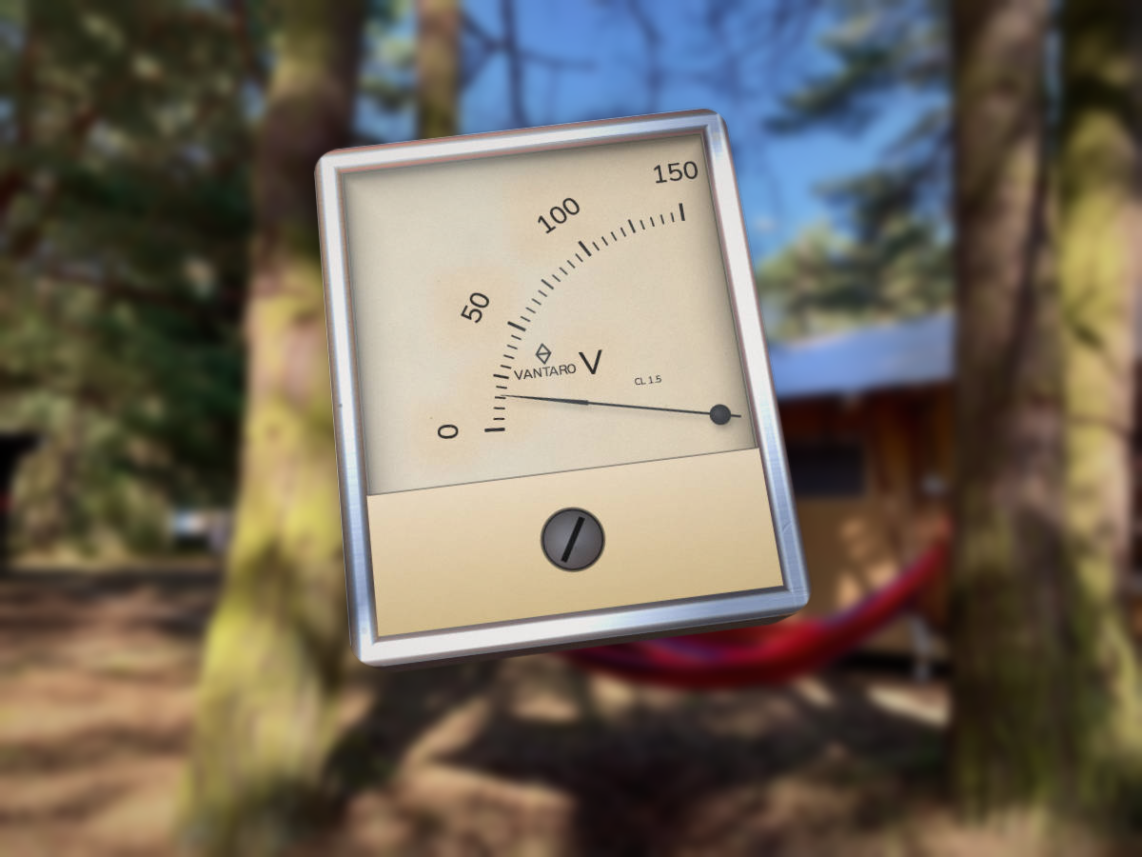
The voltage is {"value": 15, "unit": "V"}
